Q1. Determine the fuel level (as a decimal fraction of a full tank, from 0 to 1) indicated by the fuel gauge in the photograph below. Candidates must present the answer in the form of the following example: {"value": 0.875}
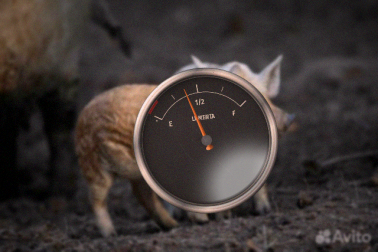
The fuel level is {"value": 0.375}
